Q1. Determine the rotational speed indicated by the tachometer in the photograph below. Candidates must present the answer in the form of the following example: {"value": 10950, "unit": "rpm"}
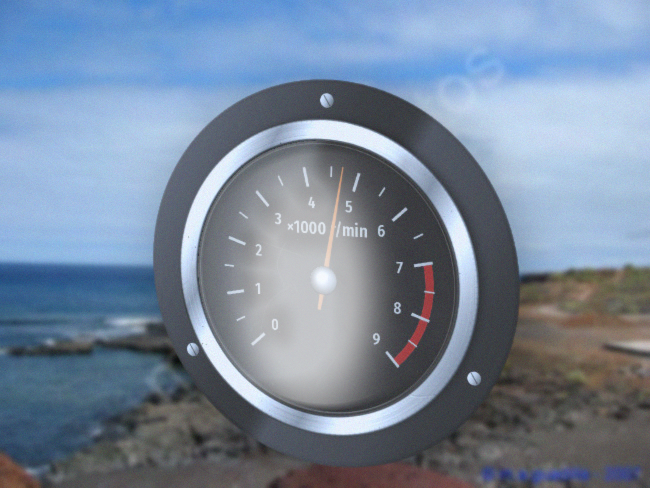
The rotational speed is {"value": 4750, "unit": "rpm"}
